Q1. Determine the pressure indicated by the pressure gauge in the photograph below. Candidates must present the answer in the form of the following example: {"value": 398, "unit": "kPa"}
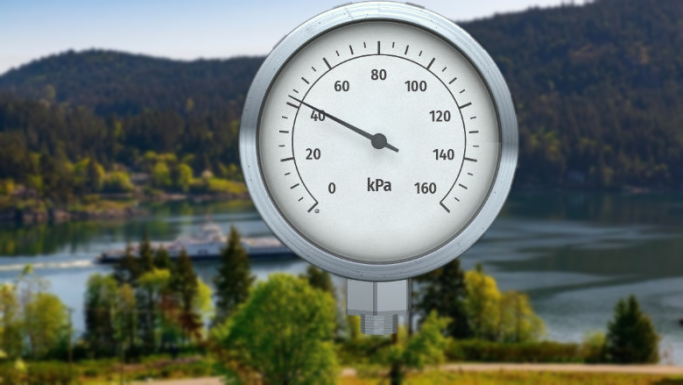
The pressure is {"value": 42.5, "unit": "kPa"}
